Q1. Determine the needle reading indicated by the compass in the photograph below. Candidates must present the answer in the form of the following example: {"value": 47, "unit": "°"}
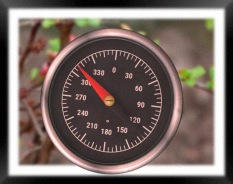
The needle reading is {"value": 310, "unit": "°"}
